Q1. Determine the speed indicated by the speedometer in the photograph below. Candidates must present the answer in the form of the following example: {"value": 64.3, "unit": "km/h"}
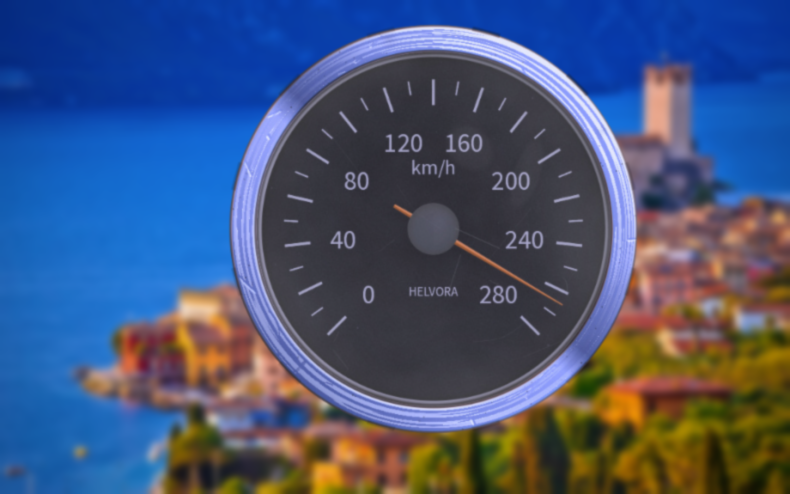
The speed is {"value": 265, "unit": "km/h"}
